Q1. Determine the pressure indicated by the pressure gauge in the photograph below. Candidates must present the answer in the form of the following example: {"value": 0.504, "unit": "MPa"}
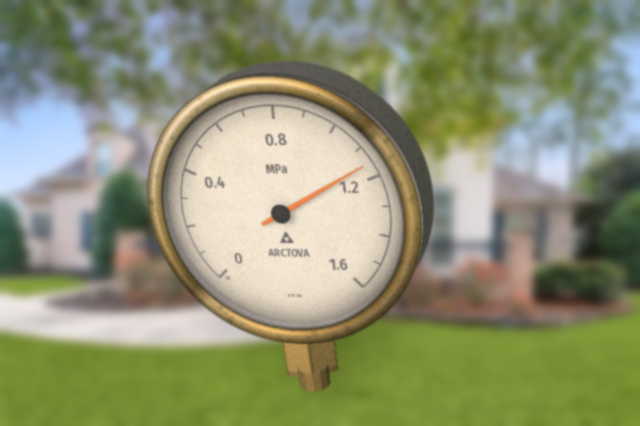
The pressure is {"value": 1.15, "unit": "MPa"}
